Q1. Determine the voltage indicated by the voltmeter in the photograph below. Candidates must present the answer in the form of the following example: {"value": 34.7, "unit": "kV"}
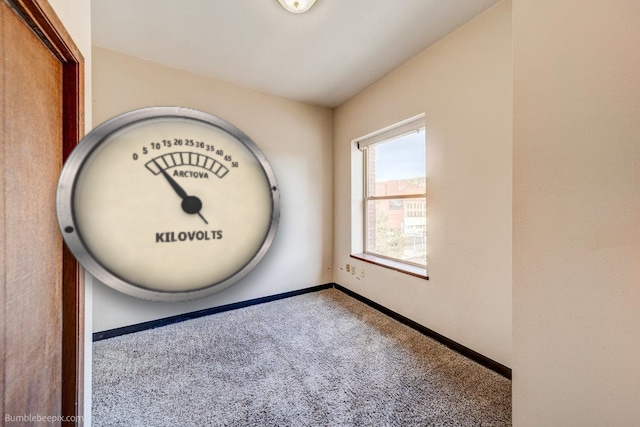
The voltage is {"value": 5, "unit": "kV"}
